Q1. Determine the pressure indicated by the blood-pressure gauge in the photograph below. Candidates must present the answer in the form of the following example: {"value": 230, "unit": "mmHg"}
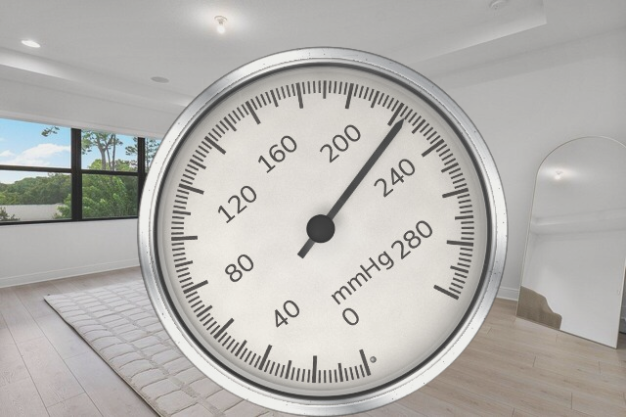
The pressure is {"value": 224, "unit": "mmHg"}
